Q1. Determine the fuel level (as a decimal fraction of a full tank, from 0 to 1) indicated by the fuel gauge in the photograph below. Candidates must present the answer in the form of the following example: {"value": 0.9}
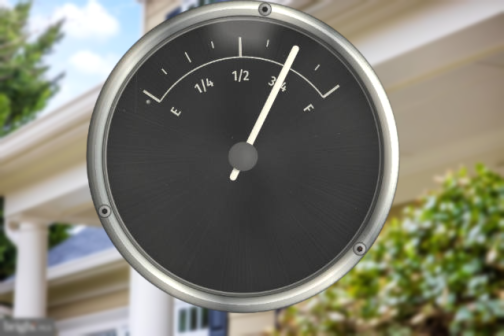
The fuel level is {"value": 0.75}
